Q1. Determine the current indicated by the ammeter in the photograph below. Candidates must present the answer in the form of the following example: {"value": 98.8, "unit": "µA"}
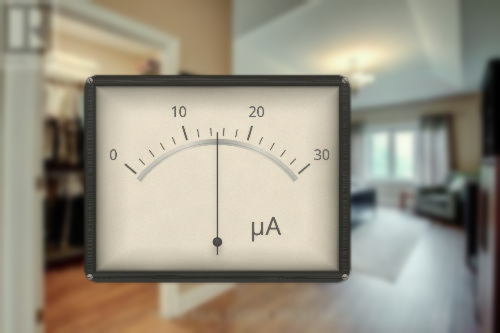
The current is {"value": 15, "unit": "µA"}
